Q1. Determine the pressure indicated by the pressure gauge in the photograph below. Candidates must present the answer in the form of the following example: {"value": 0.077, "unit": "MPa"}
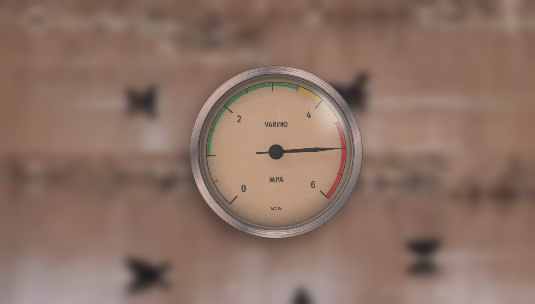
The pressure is {"value": 5, "unit": "MPa"}
